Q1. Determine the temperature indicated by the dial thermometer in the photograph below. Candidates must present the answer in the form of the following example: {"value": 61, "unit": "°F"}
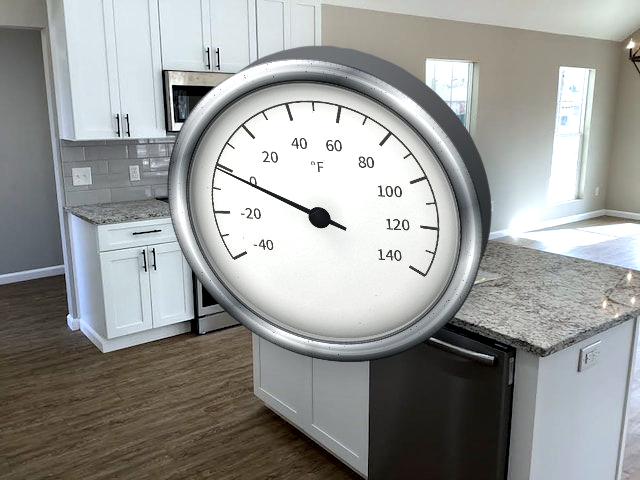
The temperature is {"value": 0, "unit": "°F"}
